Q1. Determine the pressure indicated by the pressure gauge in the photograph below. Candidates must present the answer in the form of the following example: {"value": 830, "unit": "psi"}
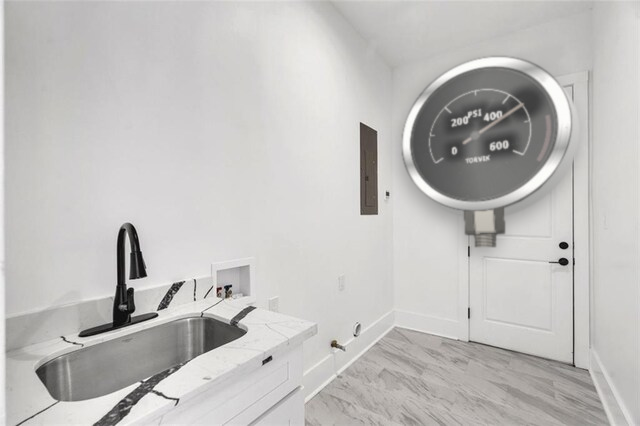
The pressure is {"value": 450, "unit": "psi"}
